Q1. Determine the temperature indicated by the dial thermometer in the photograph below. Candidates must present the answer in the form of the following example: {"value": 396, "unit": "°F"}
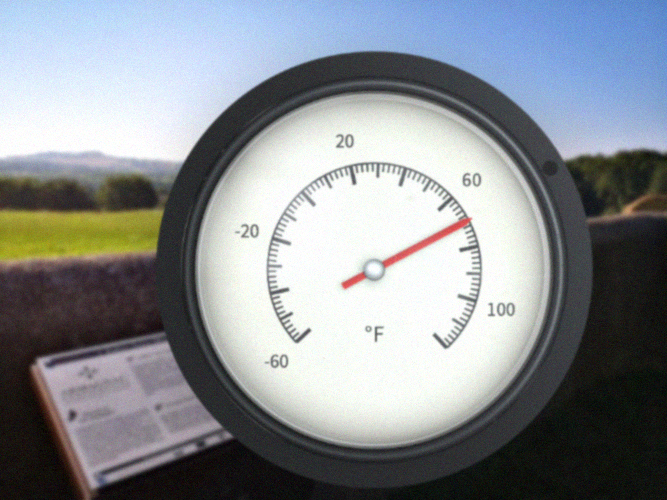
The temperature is {"value": 70, "unit": "°F"}
